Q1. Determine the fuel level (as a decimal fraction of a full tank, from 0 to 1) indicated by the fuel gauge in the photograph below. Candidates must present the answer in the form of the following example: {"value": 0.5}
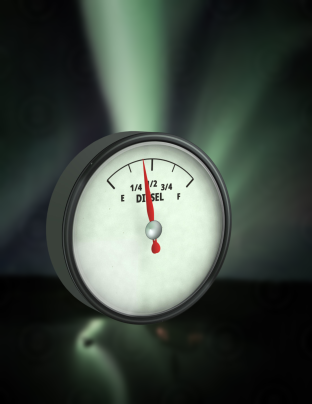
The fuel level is {"value": 0.375}
